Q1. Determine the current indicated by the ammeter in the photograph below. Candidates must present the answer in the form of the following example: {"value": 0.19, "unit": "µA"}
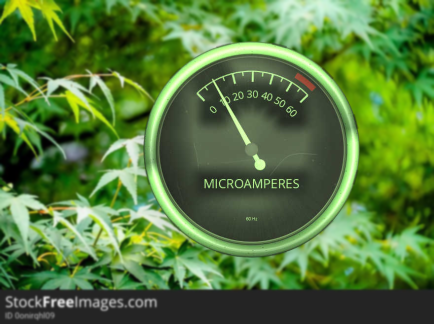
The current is {"value": 10, "unit": "µA"}
